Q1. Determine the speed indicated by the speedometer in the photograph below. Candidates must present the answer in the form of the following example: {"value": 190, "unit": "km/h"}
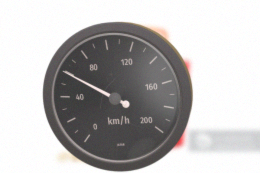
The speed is {"value": 60, "unit": "km/h"}
